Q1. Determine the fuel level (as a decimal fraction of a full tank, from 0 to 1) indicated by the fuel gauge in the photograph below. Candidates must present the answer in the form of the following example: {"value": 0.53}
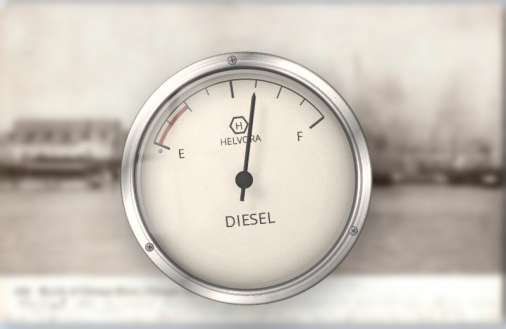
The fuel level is {"value": 0.625}
